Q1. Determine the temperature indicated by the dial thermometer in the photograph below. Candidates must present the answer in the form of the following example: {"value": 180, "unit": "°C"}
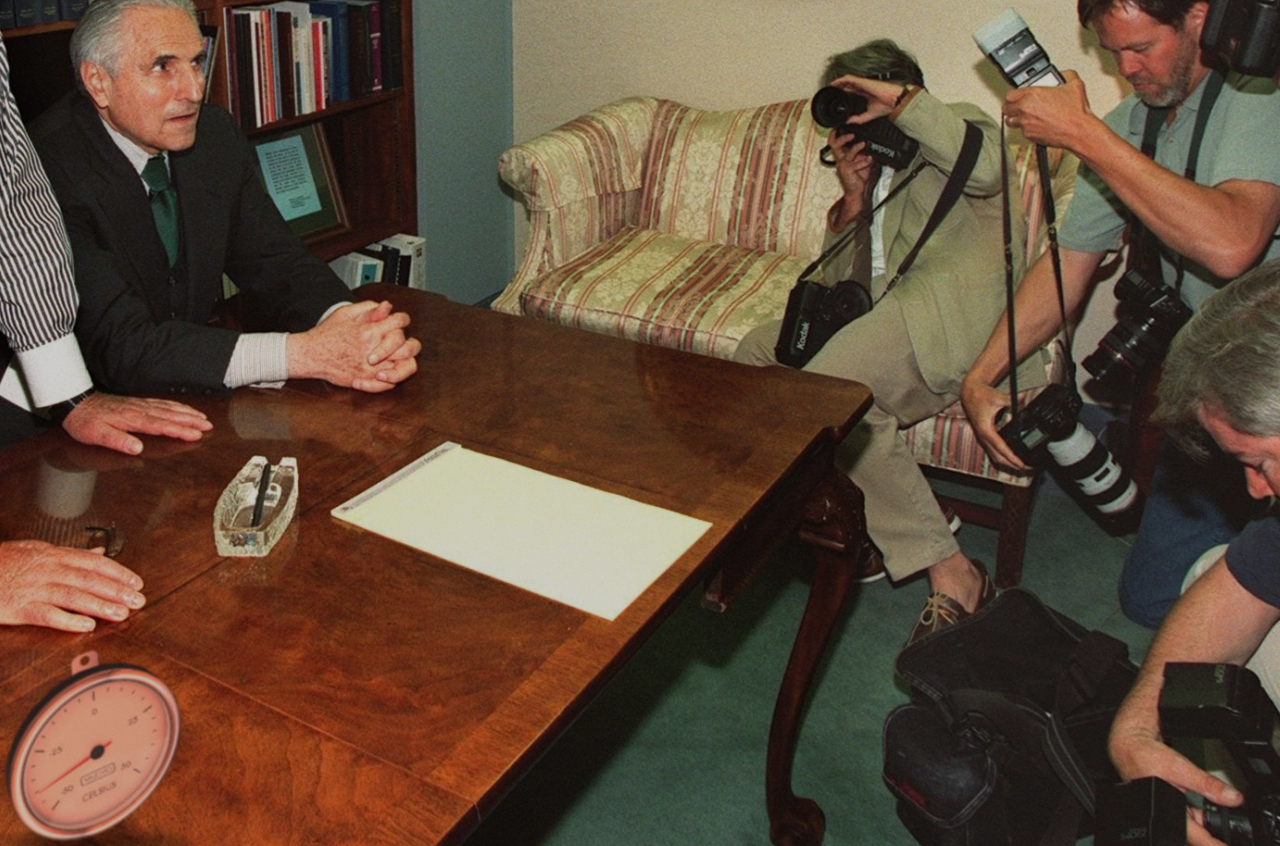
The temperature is {"value": -40, "unit": "°C"}
